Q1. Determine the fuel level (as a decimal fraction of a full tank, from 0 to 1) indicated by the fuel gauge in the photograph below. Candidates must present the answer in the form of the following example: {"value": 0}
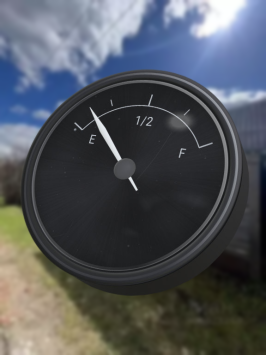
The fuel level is {"value": 0.125}
